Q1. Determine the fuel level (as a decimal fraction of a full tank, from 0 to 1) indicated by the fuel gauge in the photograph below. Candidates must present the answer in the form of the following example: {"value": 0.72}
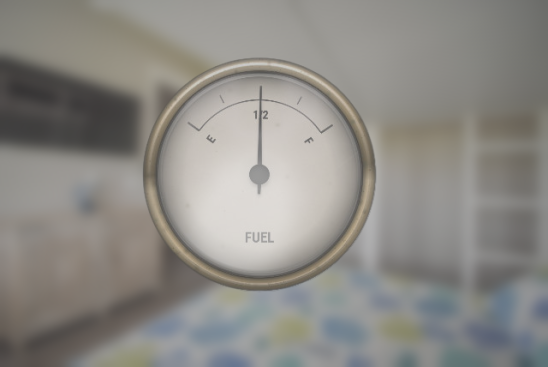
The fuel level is {"value": 0.5}
